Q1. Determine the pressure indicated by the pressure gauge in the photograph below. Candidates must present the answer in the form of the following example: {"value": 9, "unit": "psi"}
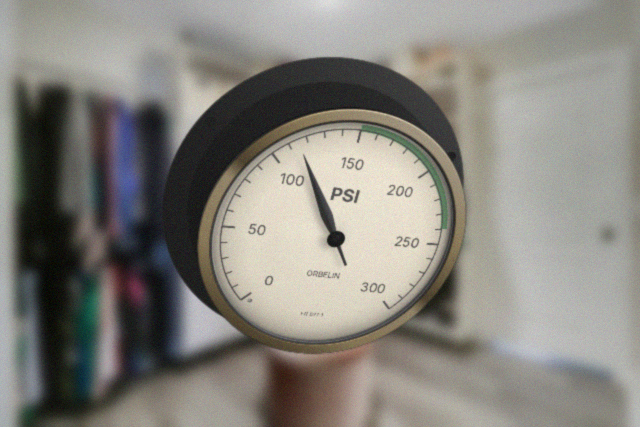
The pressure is {"value": 115, "unit": "psi"}
